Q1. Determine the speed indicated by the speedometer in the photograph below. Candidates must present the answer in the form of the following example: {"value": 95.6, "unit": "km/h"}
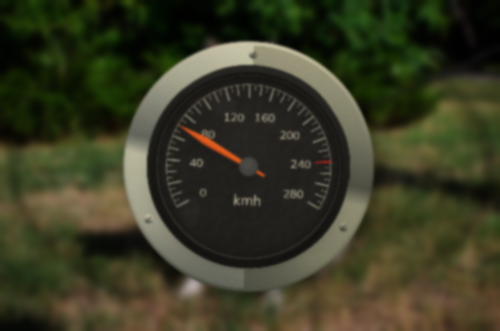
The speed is {"value": 70, "unit": "km/h"}
